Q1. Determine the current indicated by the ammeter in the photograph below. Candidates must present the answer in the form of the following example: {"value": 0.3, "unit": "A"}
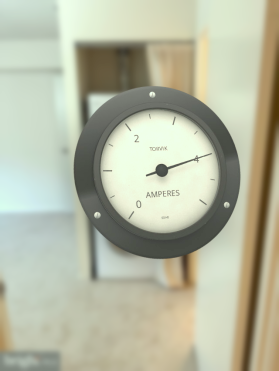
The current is {"value": 4, "unit": "A"}
